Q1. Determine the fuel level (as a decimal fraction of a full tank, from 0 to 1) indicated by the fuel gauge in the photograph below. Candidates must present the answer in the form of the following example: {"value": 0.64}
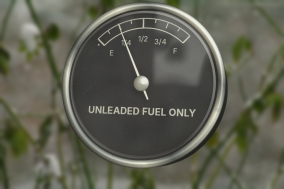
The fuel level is {"value": 0.25}
